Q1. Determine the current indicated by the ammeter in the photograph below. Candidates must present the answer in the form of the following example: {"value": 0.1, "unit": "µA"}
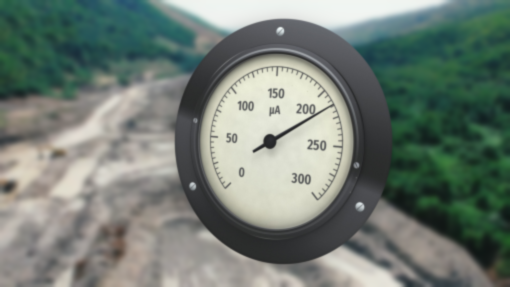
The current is {"value": 215, "unit": "µA"}
